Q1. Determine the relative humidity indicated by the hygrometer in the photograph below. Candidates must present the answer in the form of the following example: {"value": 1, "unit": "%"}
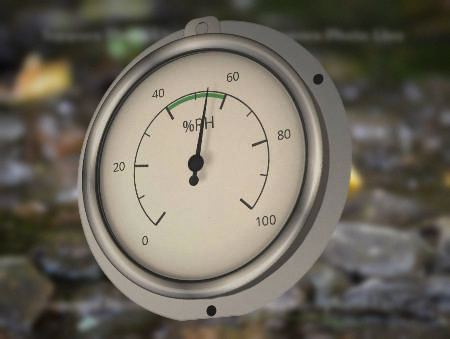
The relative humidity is {"value": 55, "unit": "%"}
